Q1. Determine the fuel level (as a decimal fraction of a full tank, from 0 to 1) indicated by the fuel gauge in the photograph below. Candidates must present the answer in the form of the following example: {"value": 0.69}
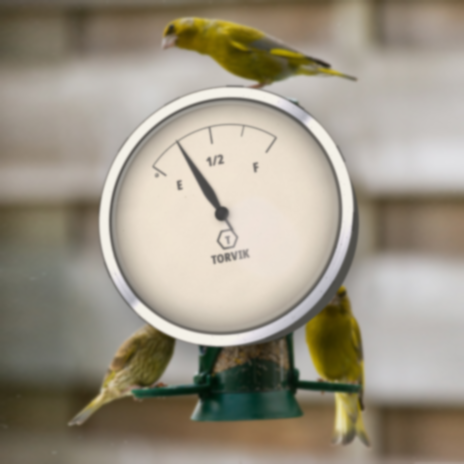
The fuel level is {"value": 0.25}
